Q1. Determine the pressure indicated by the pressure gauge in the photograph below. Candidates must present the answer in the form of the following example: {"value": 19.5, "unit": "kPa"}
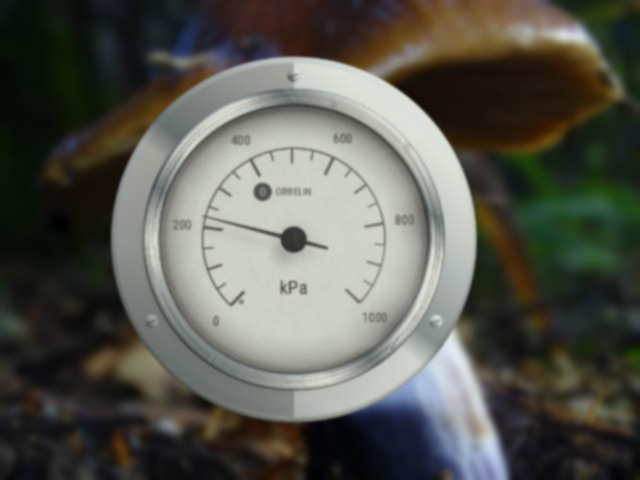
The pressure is {"value": 225, "unit": "kPa"}
